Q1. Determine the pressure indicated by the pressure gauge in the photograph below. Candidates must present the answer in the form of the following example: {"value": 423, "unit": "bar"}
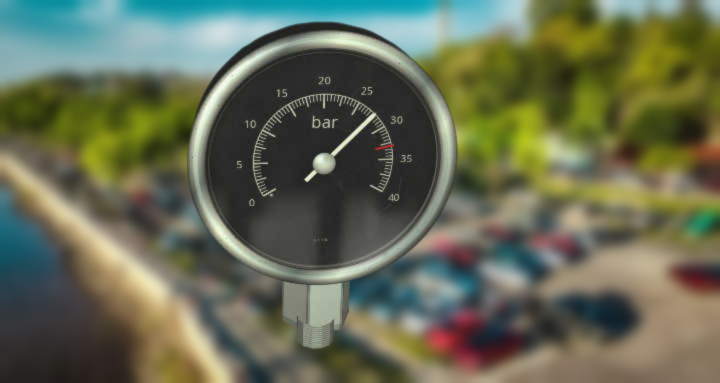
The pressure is {"value": 27.5, "unit": "bar"}
